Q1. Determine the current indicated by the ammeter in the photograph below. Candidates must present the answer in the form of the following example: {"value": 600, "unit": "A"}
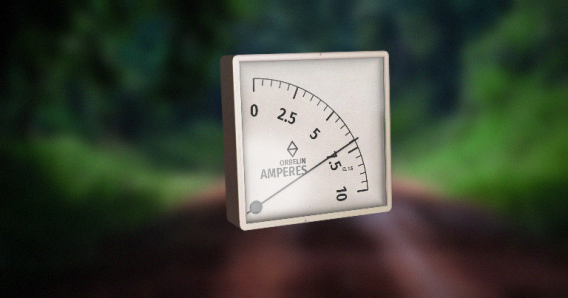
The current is {"value": 7, "unit": "A"}
